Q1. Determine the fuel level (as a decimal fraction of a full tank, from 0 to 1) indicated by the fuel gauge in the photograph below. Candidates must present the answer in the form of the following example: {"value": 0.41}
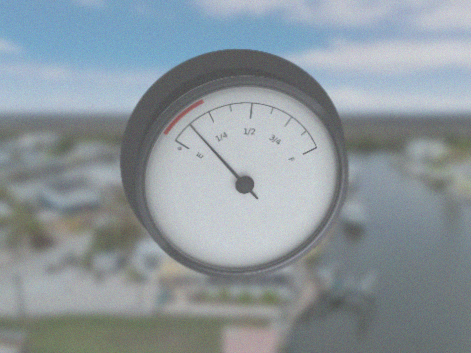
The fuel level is {"value": 0.125}
